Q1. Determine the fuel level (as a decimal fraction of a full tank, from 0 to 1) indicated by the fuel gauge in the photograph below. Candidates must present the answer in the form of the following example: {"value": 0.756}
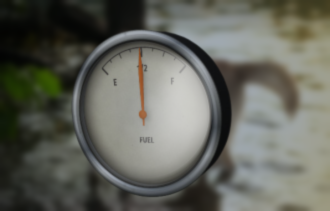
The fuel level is {"value": 0.5}
